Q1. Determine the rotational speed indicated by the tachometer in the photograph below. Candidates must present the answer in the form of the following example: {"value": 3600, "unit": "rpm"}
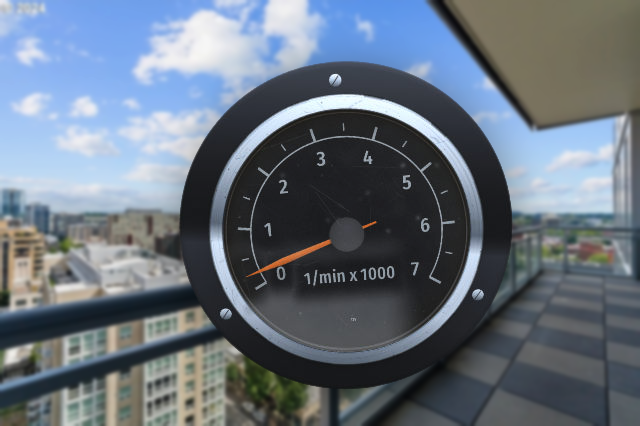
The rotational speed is {"value": 250, "unit": "rpm"}
